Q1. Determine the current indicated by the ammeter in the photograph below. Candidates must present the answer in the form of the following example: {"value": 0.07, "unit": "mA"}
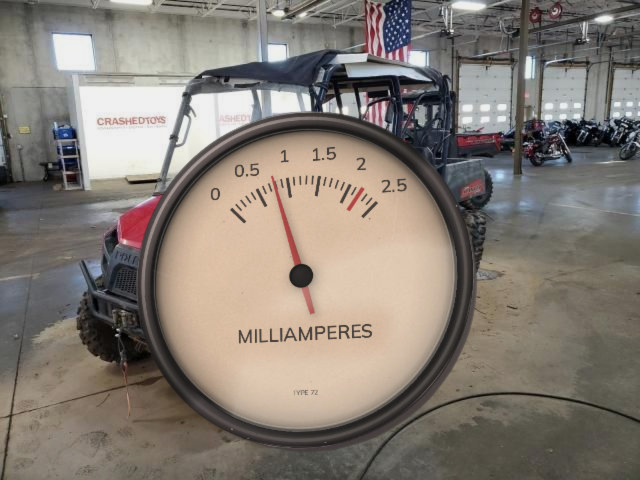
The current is {"value": 0.8, "unit": "mA"}
